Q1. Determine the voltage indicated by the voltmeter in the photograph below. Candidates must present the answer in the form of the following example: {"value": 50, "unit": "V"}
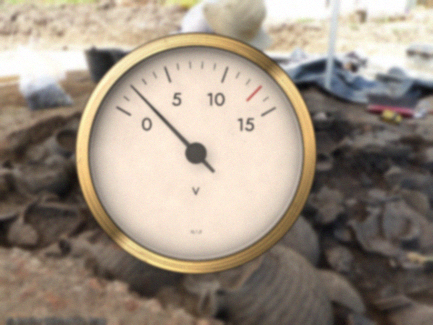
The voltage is {"value": 2, "unit": "V"}
